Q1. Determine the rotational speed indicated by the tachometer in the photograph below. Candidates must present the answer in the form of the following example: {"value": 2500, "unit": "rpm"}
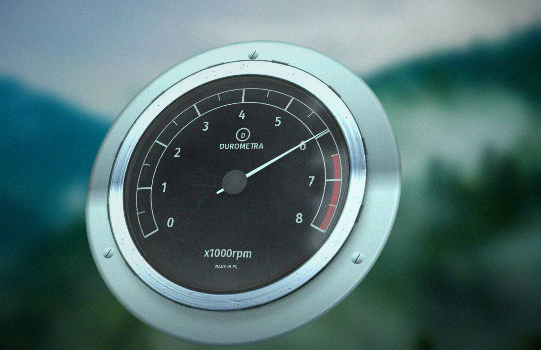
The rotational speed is {"value": 6000, "unit": "rpm"}
